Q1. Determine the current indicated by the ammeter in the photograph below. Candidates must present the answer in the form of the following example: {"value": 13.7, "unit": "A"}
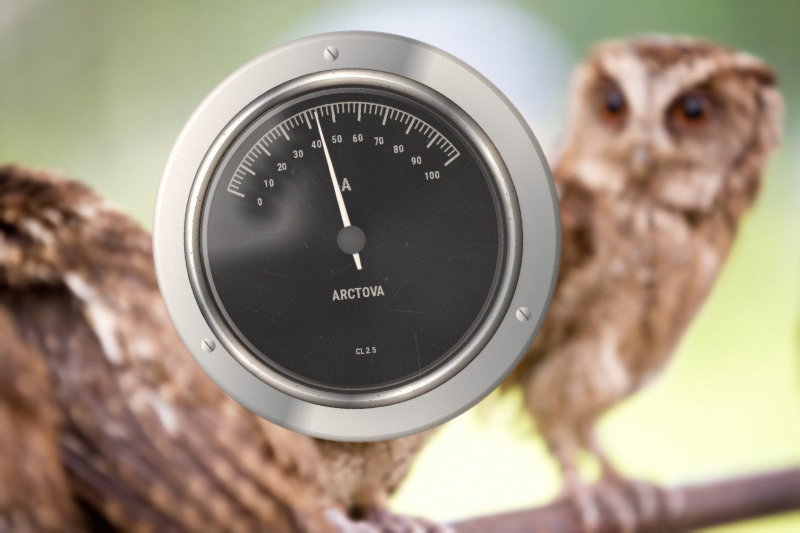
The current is {"value": 44, "unit": "A"}
